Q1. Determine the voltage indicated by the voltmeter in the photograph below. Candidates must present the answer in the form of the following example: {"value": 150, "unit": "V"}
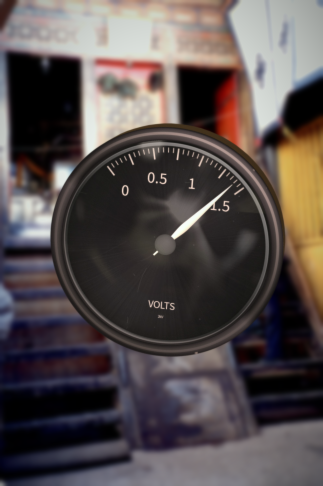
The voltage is {"value": 1.4, "unit": "V"}
